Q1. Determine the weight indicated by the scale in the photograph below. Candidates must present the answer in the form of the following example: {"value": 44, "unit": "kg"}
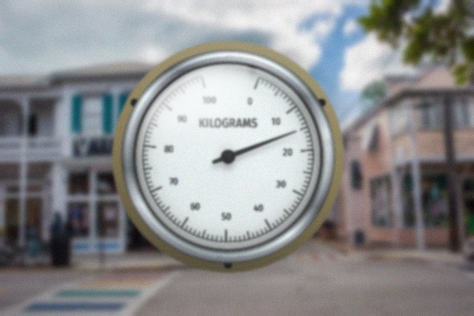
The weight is {"value": 15, "unit": "kg"}
